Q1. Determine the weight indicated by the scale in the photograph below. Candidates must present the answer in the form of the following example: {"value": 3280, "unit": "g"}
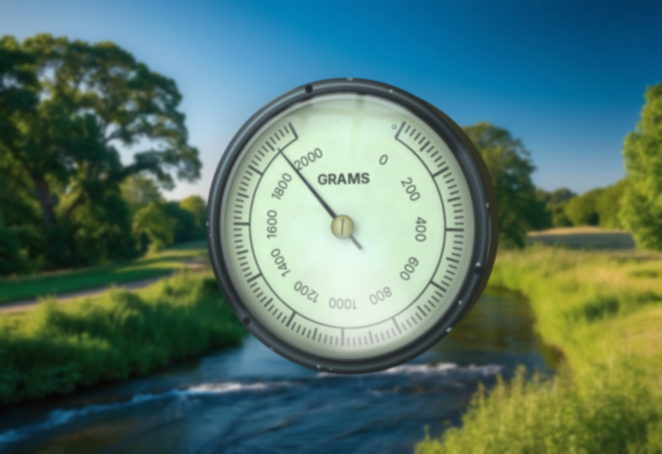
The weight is {"value": 1920, "unit": "g"}
